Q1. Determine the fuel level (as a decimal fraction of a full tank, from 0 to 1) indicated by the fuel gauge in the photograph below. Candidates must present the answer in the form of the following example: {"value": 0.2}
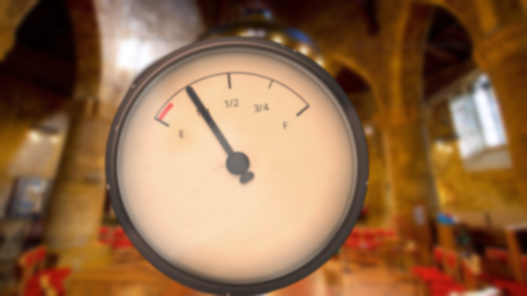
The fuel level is {"value": 0.25}
